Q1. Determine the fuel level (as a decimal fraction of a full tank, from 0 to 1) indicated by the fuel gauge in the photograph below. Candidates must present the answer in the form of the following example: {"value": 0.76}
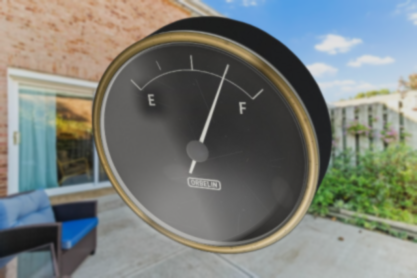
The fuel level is {"value": 0.75}
